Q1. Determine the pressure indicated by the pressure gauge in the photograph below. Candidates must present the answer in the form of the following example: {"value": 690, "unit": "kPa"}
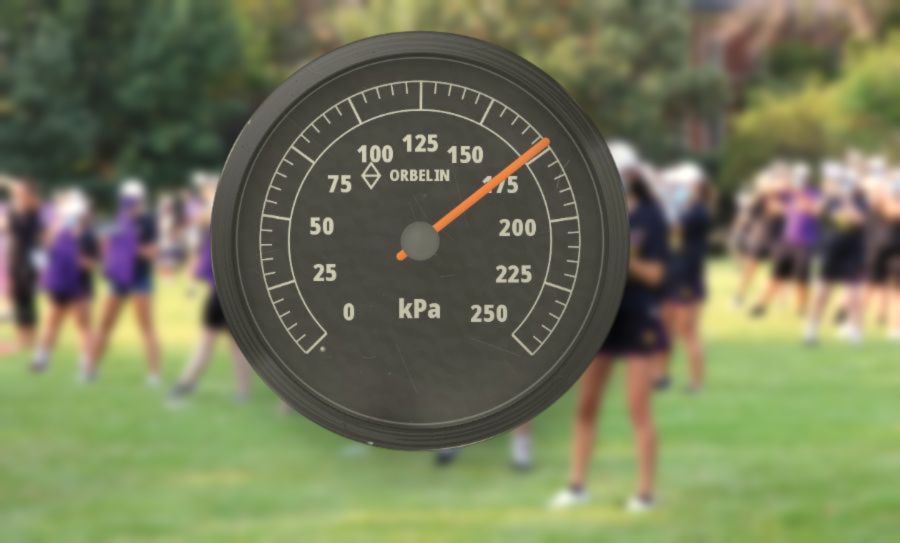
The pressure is {"value": 172.5, "unit": "kPa"}
